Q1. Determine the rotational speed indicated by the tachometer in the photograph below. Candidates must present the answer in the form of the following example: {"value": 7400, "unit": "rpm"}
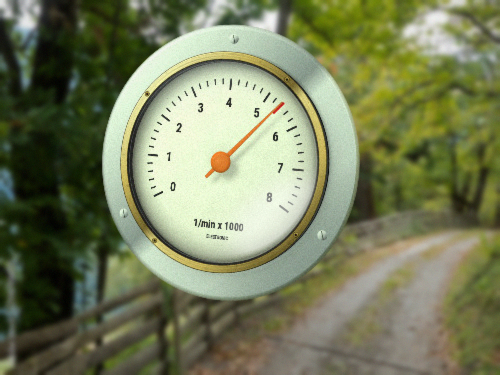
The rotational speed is {"value": 5400, "unit": "rpm"}
